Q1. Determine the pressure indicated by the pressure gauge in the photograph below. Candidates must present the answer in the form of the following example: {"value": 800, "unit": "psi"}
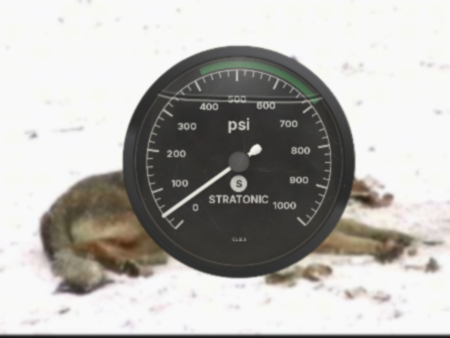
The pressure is {"value": 40, "unit": "psi"}
